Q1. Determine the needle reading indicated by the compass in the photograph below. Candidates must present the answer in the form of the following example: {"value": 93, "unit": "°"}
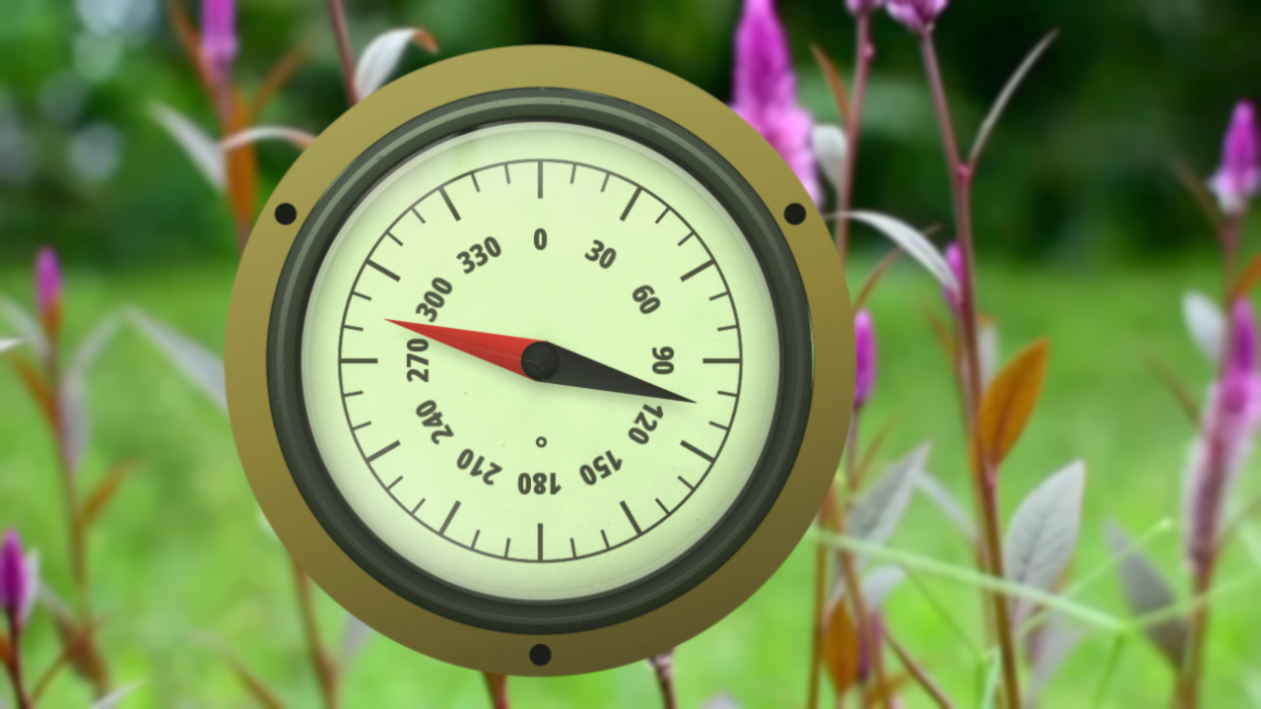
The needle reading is {"value": 285, "unit": "°"}
